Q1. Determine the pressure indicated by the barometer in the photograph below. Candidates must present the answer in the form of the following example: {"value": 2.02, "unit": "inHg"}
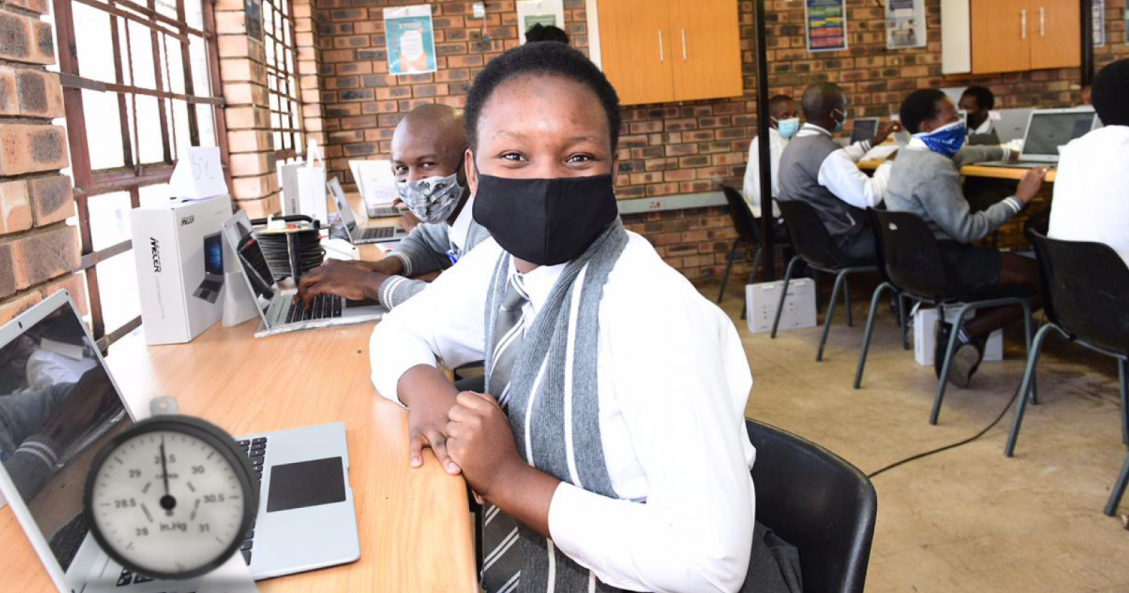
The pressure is {"value": 29.5, "unit": "inHg"}
